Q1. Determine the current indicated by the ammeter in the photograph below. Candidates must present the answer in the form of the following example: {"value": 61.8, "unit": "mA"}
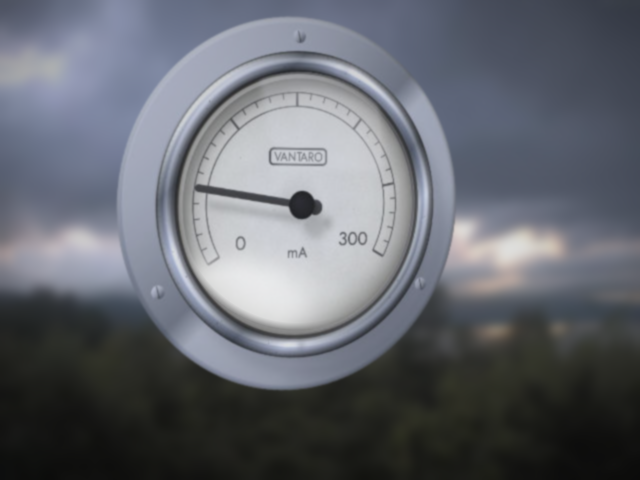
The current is {"value": 50, "unit": "mA"}
